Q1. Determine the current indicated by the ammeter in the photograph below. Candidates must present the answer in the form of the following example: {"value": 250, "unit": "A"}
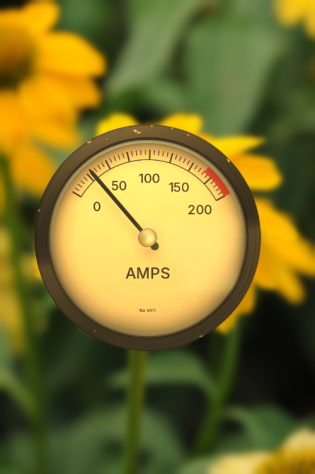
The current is {"value": 30, "unit": "A"}
